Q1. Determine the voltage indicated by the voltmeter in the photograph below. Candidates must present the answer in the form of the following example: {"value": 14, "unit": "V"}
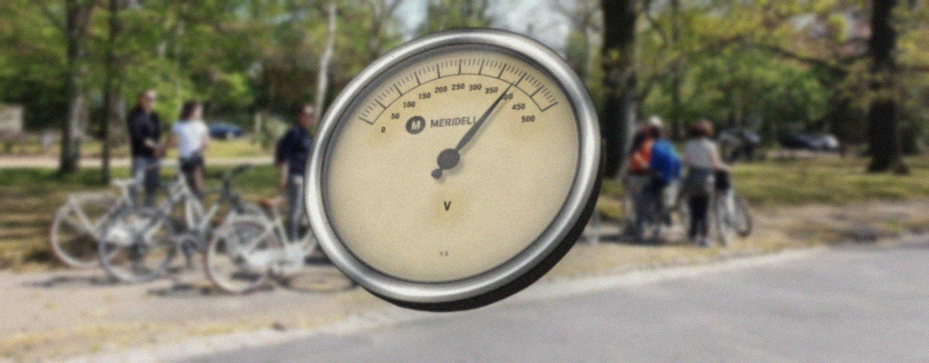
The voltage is {"value": 400, "unit": "V"}
